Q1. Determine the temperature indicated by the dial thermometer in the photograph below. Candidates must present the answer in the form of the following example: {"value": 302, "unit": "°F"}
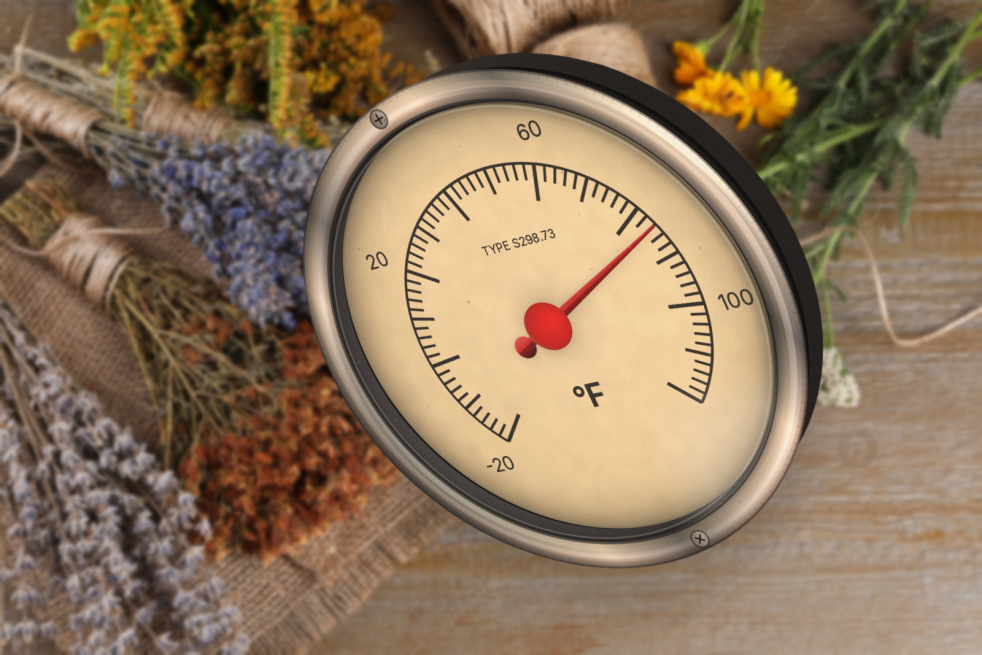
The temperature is {"value": 84, "unit": "°F"}
